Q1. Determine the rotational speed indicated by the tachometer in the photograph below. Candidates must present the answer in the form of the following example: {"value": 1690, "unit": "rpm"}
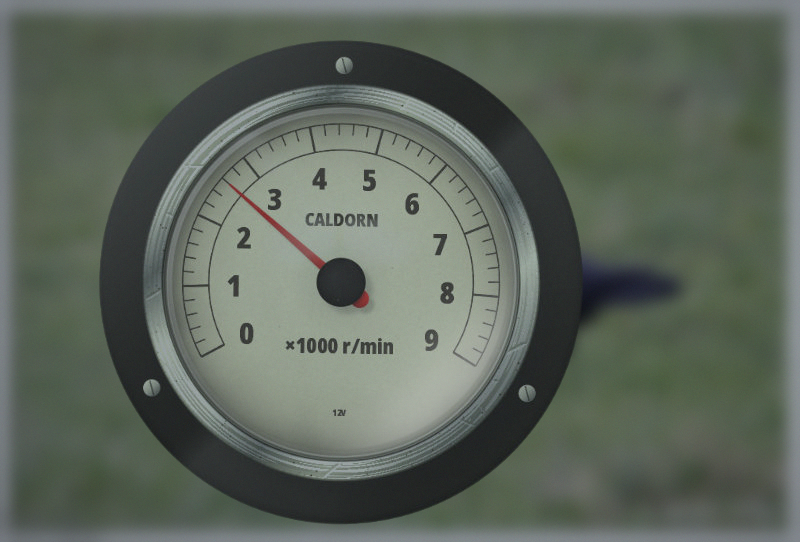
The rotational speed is {"value": 2600, "unit": "rpm"}
